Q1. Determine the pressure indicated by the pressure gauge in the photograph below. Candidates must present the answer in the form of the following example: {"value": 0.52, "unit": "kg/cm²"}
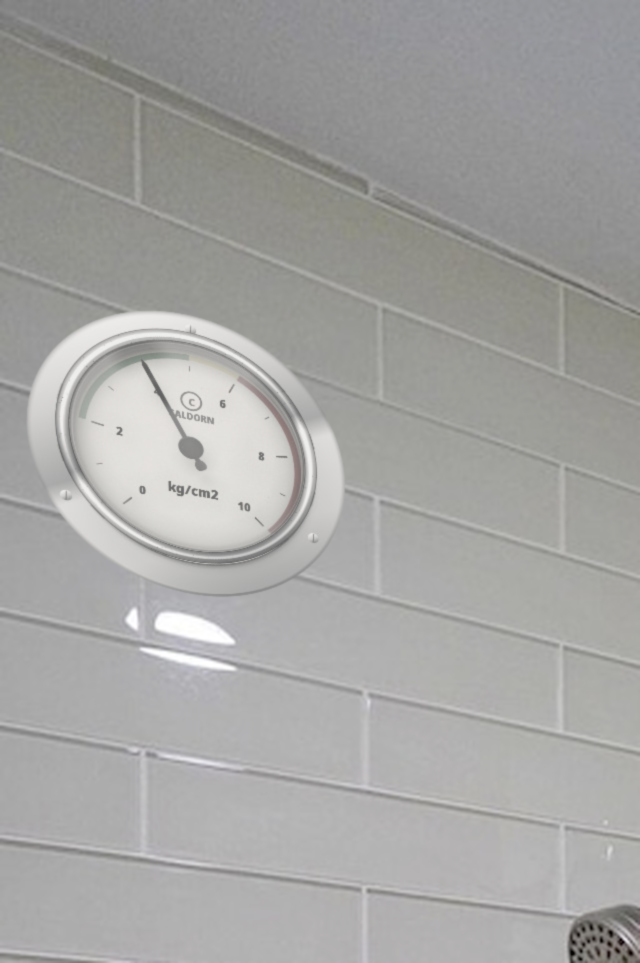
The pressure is {"value": 4, "unit": "kg/cm²"}
